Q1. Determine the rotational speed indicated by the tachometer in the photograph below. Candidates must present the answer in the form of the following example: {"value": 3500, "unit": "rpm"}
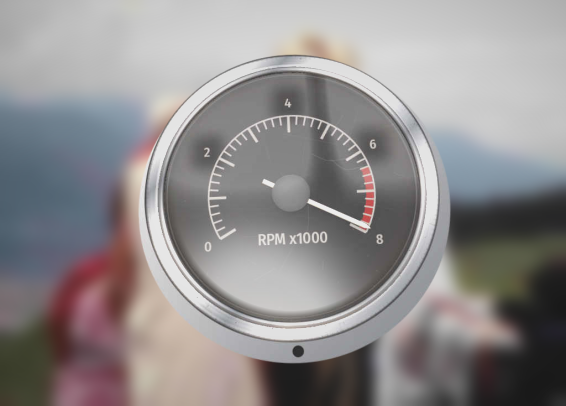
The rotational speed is {"value": 7900, "unit": "rpm"}
